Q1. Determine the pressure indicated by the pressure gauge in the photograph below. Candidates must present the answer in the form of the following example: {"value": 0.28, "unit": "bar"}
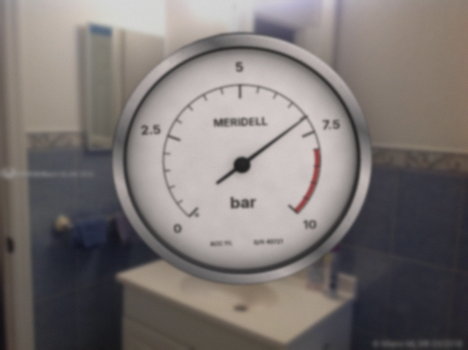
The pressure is {"value": 7, "unit": "bar"}
